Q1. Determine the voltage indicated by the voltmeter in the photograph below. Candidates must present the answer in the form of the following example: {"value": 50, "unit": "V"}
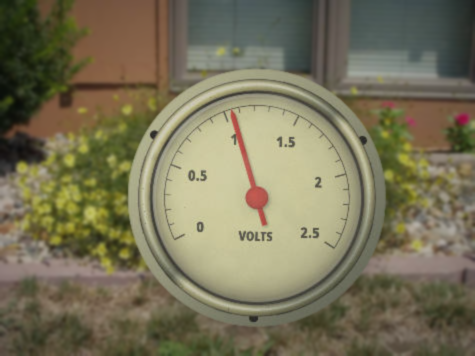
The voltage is {"value": 1.05, "unit": "V"}
